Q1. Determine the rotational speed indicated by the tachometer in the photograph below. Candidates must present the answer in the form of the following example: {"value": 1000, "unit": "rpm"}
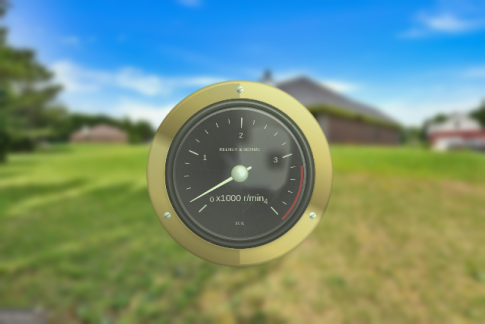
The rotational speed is {"value": 200, "unit": "rpm"}
